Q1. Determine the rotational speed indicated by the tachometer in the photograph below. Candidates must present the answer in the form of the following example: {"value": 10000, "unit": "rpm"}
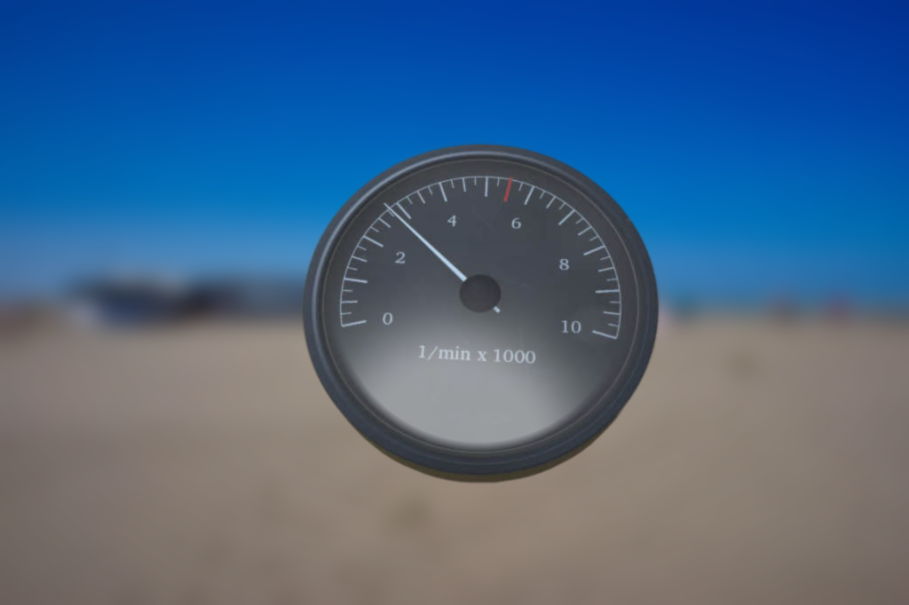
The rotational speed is {"value": 2750, "unit": "rpm"}
